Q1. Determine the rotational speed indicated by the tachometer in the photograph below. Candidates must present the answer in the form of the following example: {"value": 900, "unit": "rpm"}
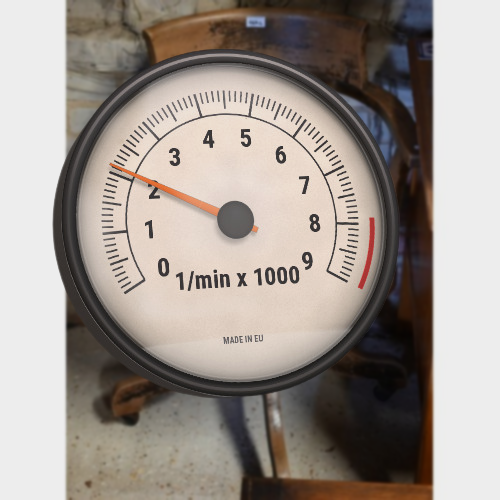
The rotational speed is {"value": 2100, "unit": "rpm"}
